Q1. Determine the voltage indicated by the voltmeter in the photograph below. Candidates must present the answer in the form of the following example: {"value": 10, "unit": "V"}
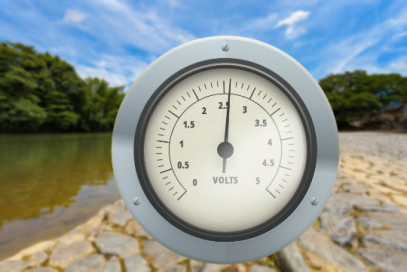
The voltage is {"value": 2.6, "unit": "V"}
